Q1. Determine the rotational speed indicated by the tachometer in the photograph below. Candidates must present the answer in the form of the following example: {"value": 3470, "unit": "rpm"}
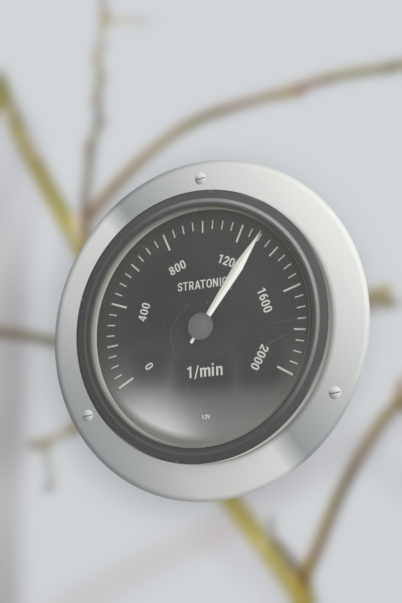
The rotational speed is {"value": 1300, "unit": "rpm"}
